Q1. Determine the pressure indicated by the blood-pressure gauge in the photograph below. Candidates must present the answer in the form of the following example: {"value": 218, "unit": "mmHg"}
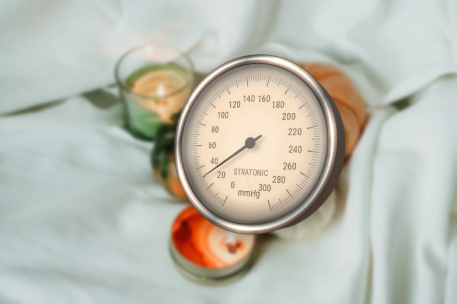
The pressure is {"value": 30, "unit": "mmHg"}
